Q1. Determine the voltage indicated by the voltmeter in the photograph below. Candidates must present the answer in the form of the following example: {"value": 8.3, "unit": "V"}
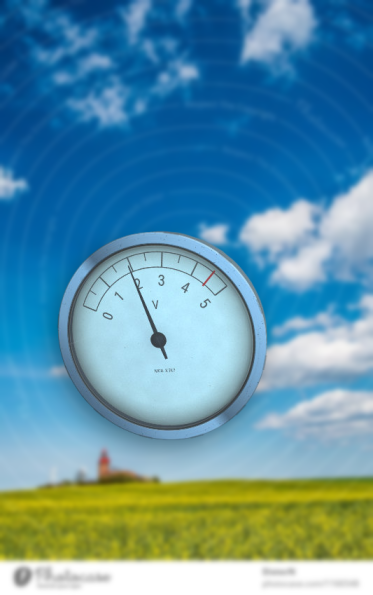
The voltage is {"value": 2, "unit": "V"}
